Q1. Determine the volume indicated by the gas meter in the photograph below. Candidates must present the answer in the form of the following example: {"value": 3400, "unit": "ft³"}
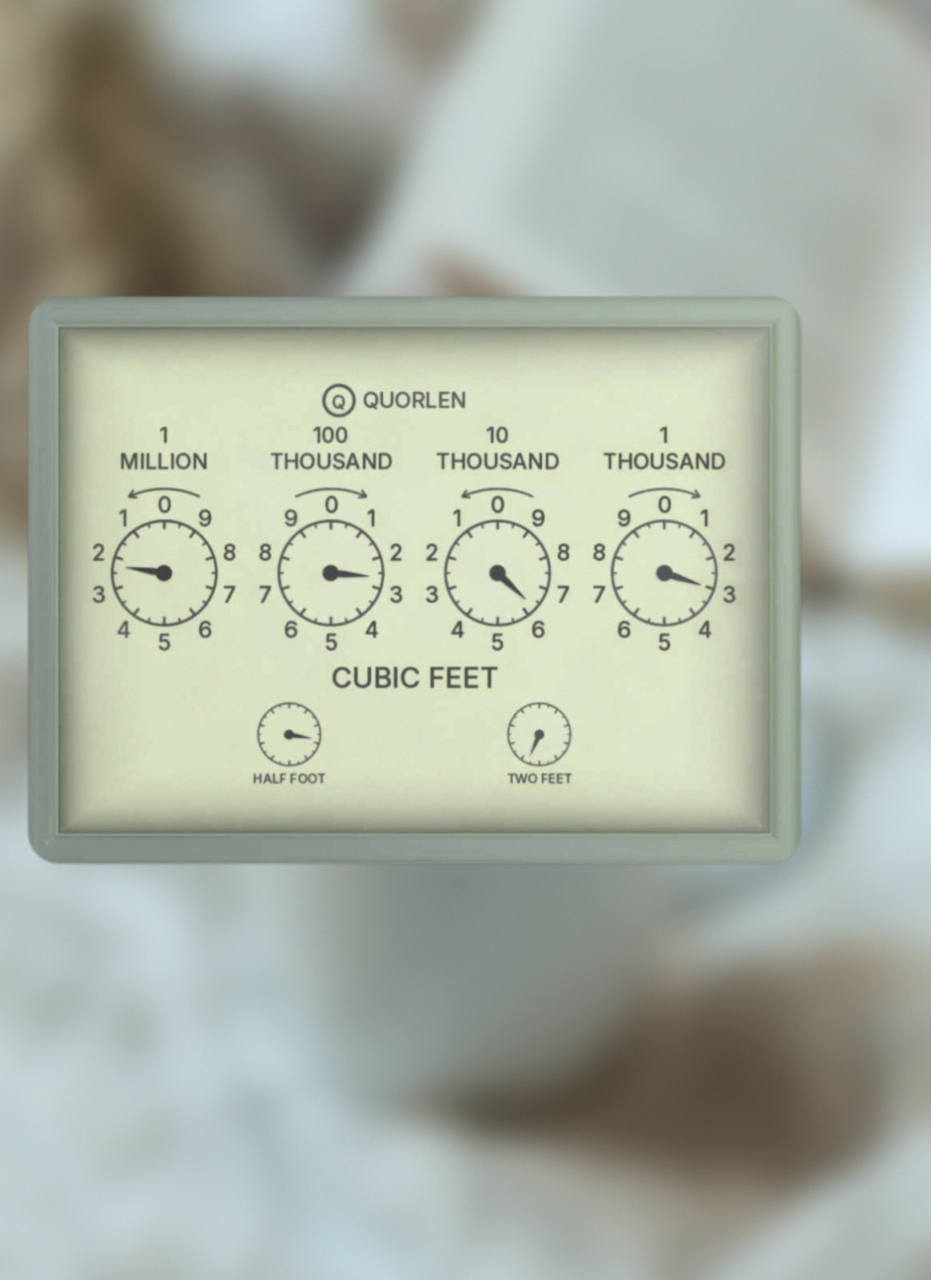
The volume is {"value": 226300, "unit": "ft³"}
